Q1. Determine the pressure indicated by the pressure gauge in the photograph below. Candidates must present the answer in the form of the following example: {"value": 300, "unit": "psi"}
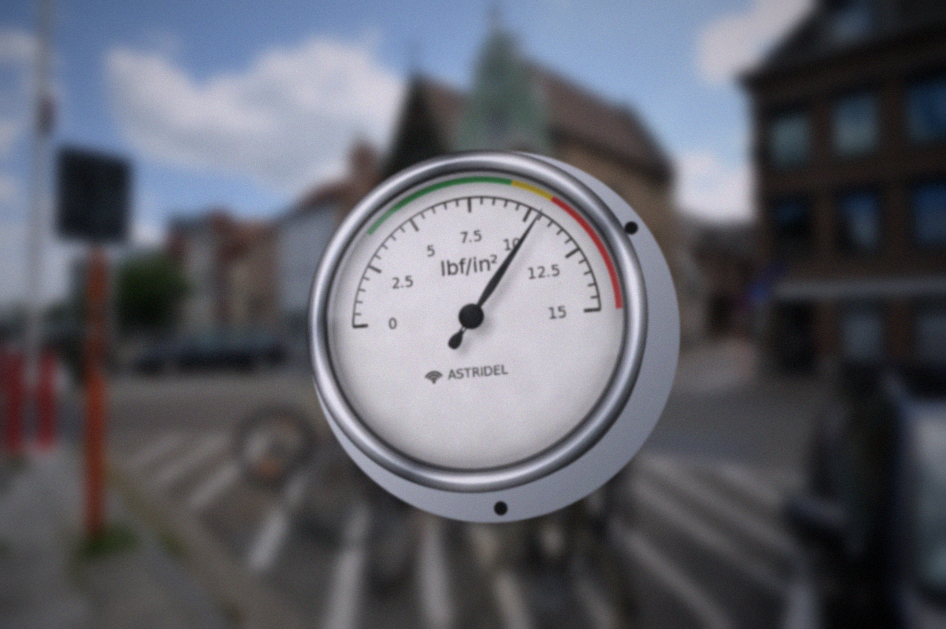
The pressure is {"value": 10.5, "unit": "psi"}
